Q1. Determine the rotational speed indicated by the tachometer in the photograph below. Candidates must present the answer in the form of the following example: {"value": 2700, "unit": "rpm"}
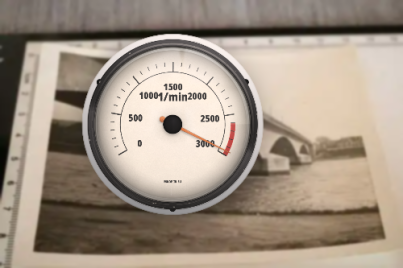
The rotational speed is {"value": 2950, "unit": "rpm"}
